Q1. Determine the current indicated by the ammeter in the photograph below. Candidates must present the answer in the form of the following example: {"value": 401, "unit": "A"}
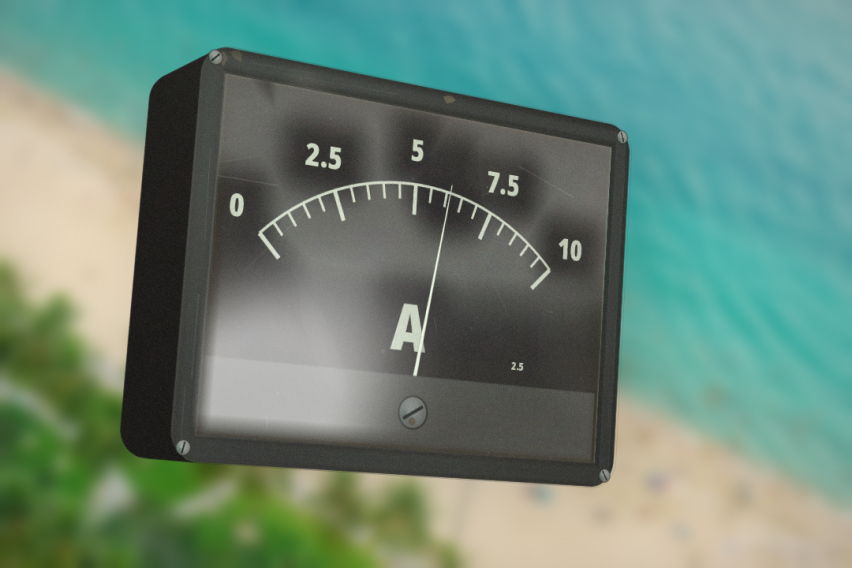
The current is {"value": 6, "unit": "A"}
